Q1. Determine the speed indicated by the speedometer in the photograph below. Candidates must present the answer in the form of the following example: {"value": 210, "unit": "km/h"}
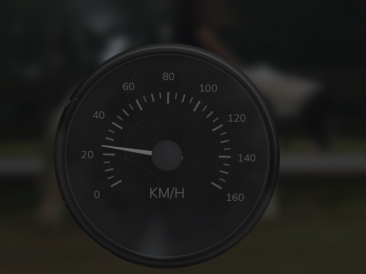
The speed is {"value": 25, "unit": "km/h"}
